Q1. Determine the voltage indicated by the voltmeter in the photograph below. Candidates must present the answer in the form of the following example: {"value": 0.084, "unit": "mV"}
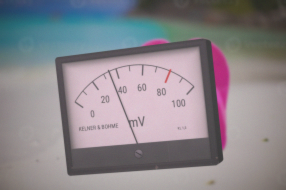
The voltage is {"value": 35, "unit": "mV"}
